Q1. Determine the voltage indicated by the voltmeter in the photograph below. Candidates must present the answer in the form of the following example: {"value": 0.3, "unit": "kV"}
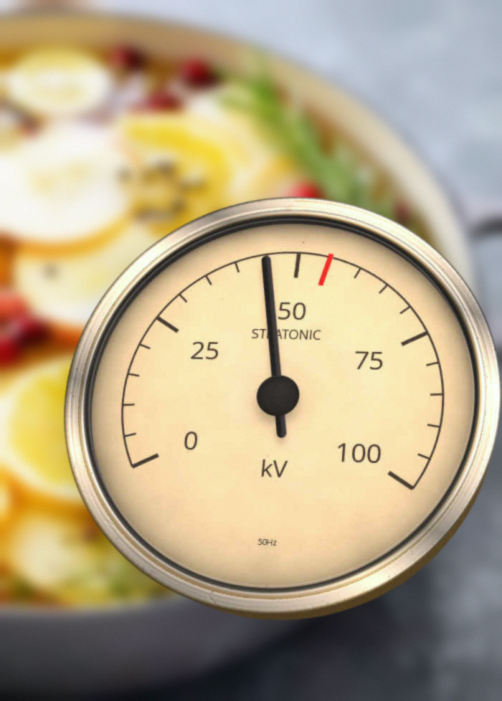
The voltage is {"value": 45, "unit": "kV"}
